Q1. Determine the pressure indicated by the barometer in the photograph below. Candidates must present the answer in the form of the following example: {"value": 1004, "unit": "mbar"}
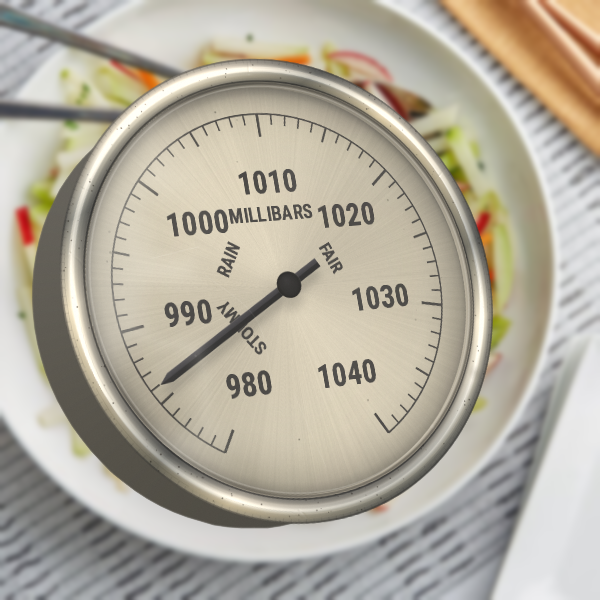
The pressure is {"value": 986, "unit": "mbar"}
